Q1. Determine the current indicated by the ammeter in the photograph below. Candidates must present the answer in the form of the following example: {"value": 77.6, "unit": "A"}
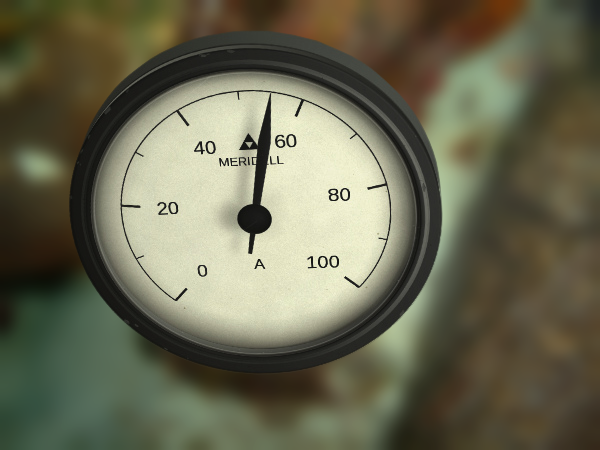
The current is {"value": 55, "unit": "A"}
